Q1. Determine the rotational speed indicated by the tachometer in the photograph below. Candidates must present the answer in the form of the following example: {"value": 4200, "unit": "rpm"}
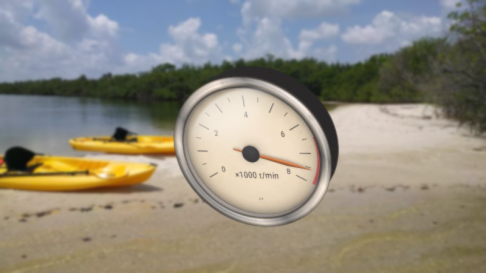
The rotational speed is {"value": 7500, "unit": "rpm"}
